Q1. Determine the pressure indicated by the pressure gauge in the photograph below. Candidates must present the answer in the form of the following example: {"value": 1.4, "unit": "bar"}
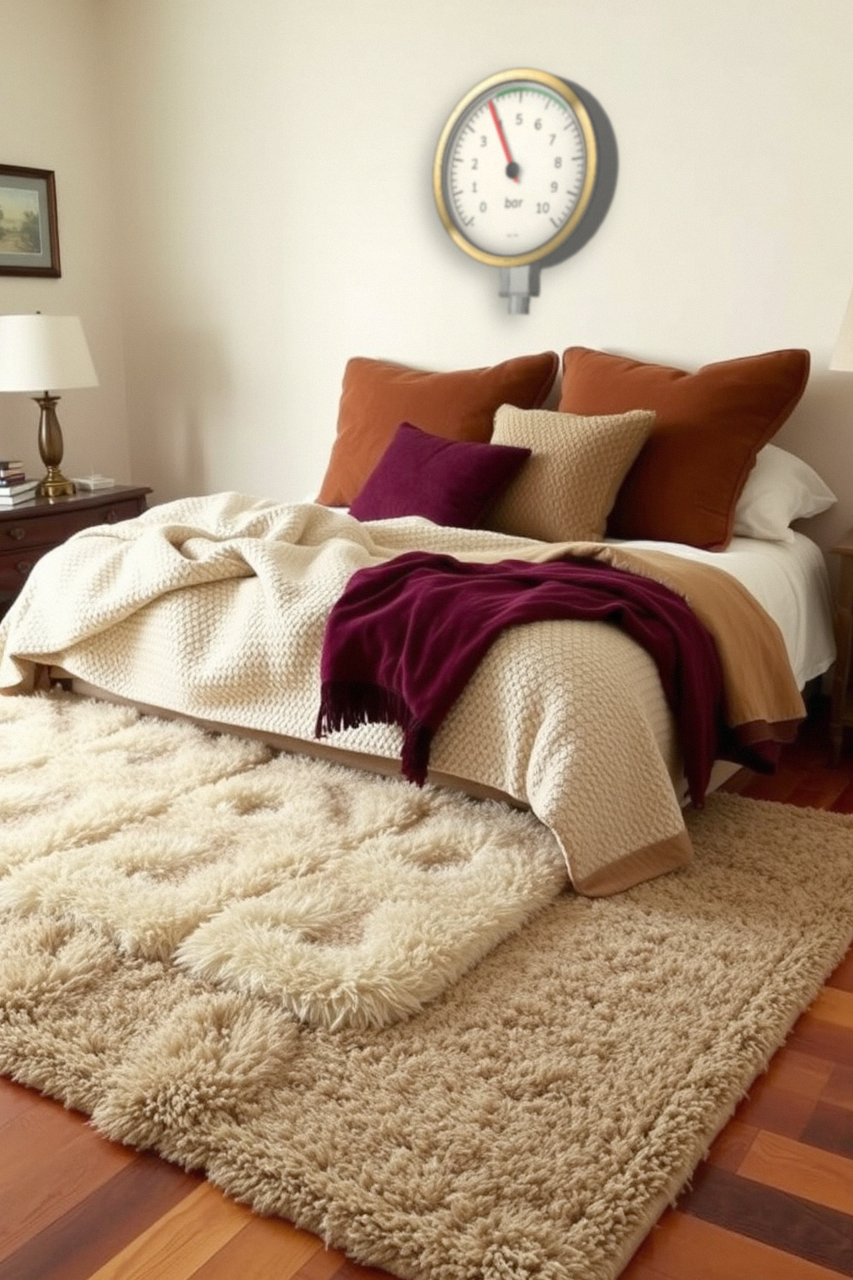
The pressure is {"value": 4, "unit": "bar"}
